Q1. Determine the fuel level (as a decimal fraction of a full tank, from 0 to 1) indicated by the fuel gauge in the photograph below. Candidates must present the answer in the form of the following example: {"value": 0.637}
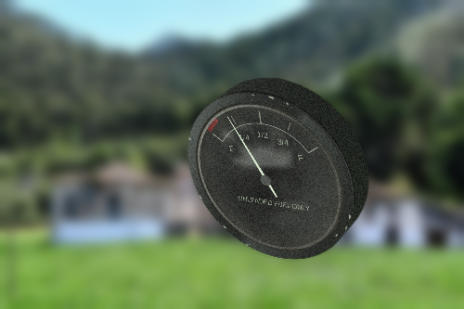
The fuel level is {"value": 0.25}
